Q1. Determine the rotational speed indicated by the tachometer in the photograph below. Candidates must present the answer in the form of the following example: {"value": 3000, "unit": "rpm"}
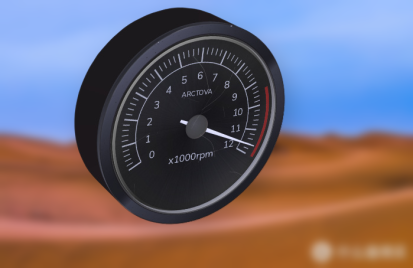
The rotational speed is {"value": 11600, "unit": "rpm"}
